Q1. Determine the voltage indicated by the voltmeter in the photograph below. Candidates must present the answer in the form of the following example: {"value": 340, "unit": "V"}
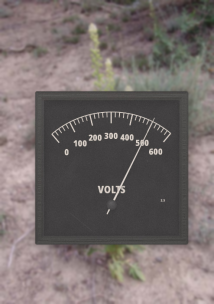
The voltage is {"value": 500, "unit": "V"}
